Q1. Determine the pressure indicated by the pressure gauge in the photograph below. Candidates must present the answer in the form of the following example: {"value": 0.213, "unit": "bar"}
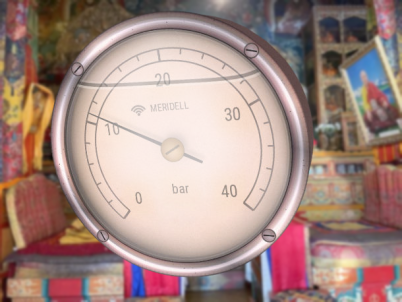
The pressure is {"value": 11, "unit": "bar"}
